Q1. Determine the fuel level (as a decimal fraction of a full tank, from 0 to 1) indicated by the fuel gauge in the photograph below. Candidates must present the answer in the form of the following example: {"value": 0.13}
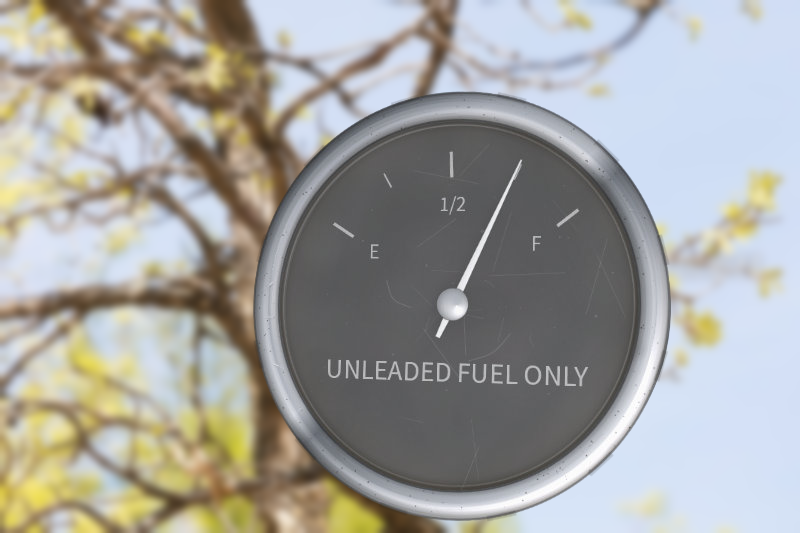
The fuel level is {"value": 0.75}
